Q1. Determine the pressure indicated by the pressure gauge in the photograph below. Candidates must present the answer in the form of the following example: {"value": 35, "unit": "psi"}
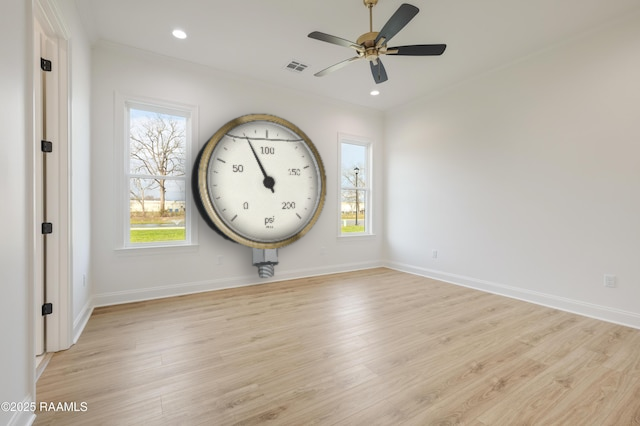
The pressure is {"value": 80, "unit": "psi"}
